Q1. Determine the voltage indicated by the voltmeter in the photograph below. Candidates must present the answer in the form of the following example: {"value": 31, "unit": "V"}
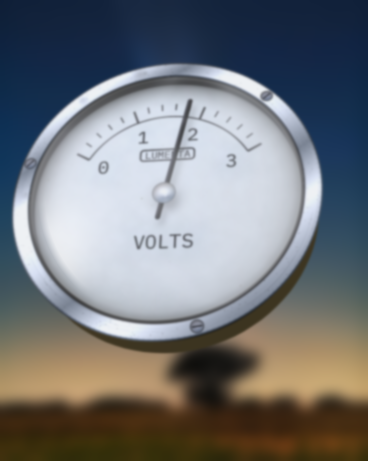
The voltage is {"value": 1.8, "unit": "V"}
